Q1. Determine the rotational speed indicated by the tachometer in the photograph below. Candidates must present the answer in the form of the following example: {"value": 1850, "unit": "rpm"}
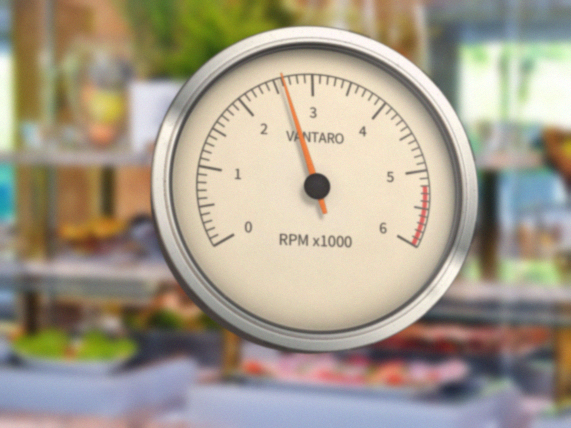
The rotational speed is {"value": 2600, "unit": "rpm"}
